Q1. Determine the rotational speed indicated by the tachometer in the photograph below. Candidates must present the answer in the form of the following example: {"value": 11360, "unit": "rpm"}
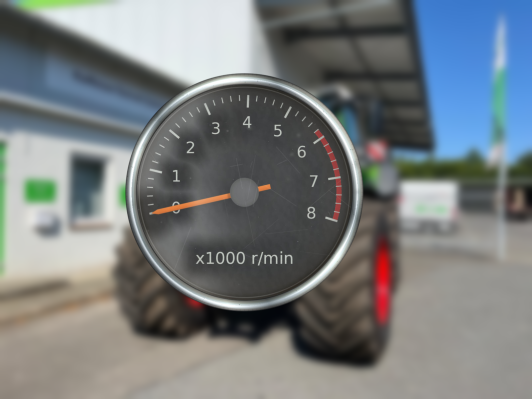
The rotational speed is {"value": 0, "unit": "rpm"}
